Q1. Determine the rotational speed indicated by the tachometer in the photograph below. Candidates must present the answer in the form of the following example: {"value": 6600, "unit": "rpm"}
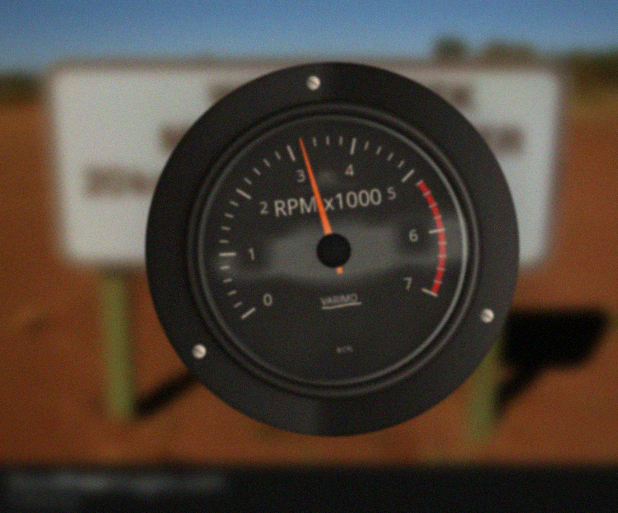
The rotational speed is {"value": 3200, "unit": "rpm"}
